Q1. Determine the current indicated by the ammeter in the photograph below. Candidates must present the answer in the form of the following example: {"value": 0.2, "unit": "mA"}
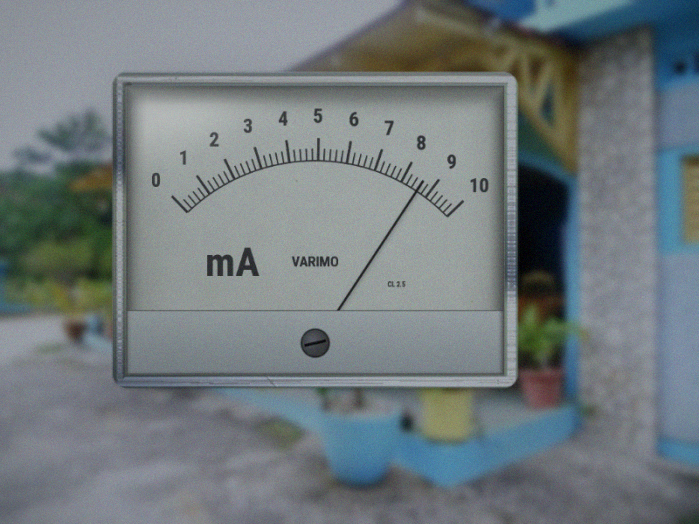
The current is {"value": 8.6, "unit": "mA"}
